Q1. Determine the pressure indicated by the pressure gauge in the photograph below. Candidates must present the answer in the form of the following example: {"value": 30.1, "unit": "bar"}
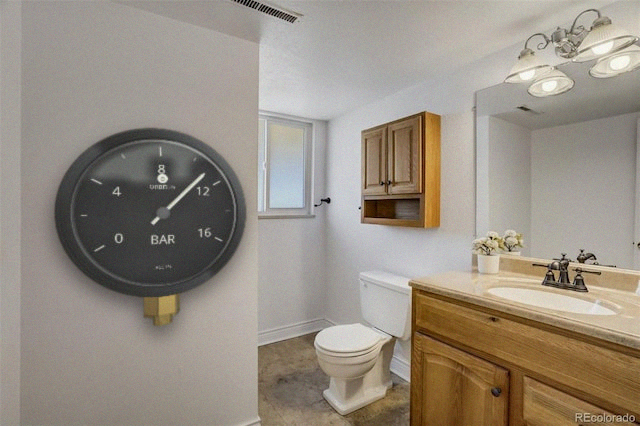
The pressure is {"value": 11, "unit": "bar"}
